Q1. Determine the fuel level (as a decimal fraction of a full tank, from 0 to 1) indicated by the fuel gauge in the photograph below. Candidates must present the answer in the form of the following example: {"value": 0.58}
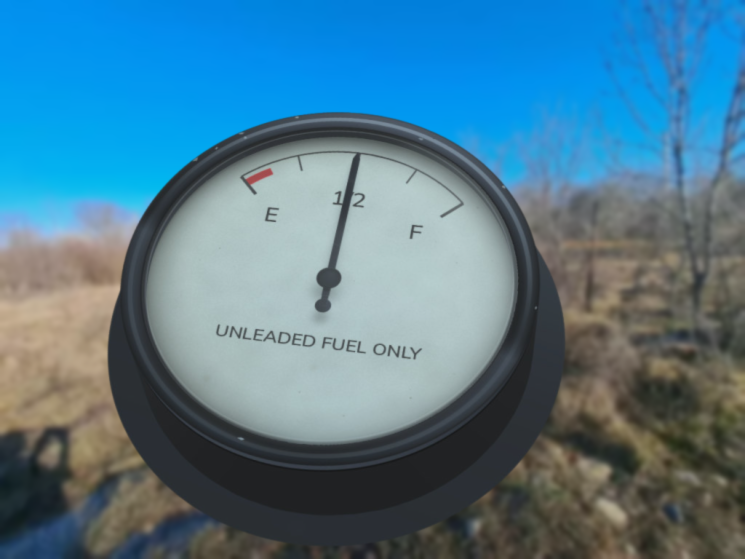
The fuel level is {"value": 0.5}
